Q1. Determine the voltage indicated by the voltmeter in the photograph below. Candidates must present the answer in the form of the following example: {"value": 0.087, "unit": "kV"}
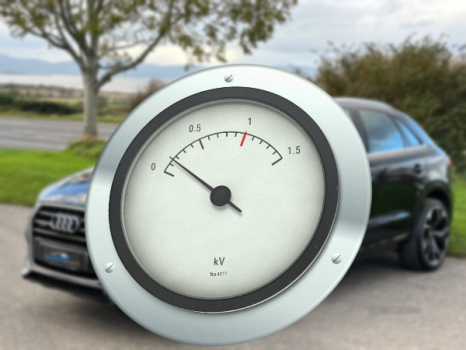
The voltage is {"value": 0.15, "unit": "kV"}
